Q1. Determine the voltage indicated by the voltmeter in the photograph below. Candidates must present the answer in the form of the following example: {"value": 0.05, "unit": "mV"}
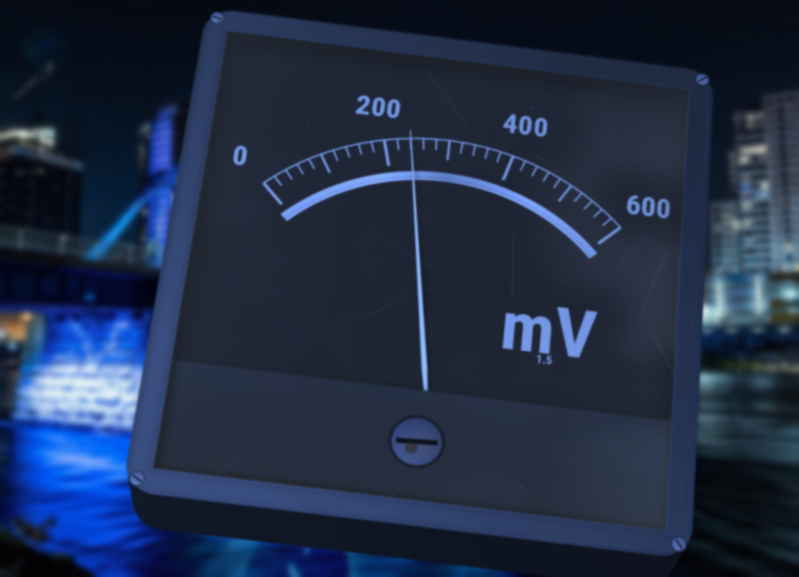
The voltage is {"value": 240, "unit": "mV"}
